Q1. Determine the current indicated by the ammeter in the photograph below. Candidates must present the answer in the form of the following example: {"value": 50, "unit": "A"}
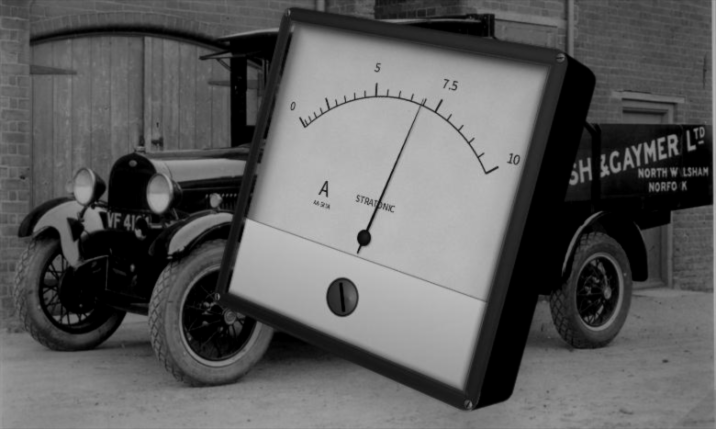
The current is {"value": 7, "unit": "A"}
